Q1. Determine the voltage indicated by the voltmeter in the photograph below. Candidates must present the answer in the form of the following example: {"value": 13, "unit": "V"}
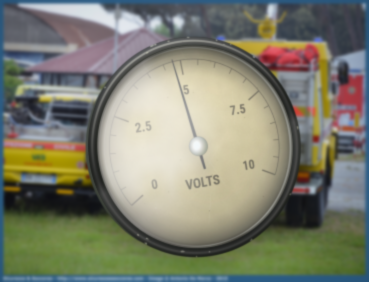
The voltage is {"value": 4.75, "unit": "V"}
